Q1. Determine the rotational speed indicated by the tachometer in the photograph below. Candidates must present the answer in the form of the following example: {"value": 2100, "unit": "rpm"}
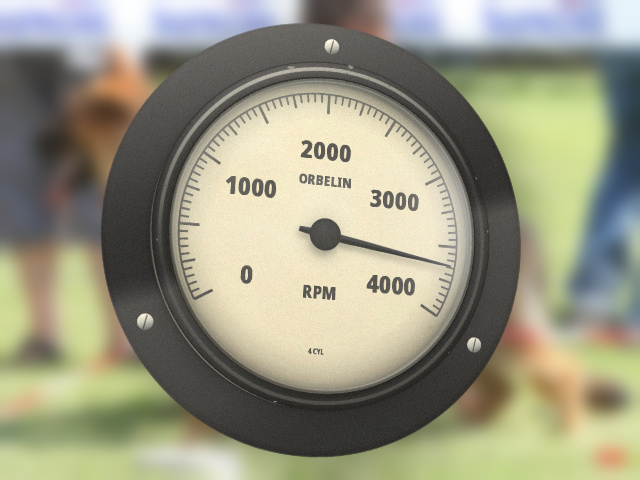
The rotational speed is {"value": 3650, "unit": "rpm"}
